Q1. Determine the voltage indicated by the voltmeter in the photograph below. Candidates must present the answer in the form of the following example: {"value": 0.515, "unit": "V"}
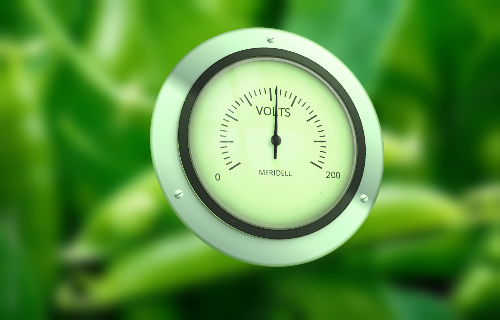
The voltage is {"value": 105, "unit": "V"}
